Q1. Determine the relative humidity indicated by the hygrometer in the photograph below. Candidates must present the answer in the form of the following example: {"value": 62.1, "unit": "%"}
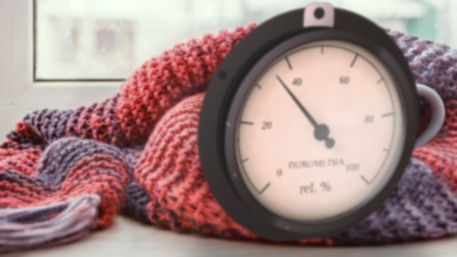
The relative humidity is {"value": 35, "unit": "%"}
